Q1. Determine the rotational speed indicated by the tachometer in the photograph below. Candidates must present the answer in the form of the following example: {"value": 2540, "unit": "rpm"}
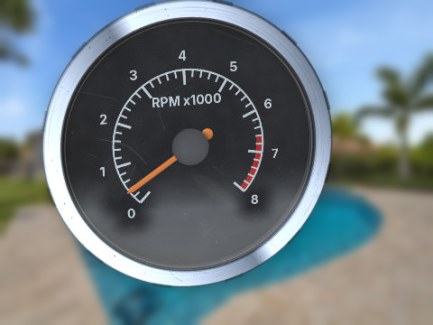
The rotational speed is {"value": 400, "unit": "rpm"}
